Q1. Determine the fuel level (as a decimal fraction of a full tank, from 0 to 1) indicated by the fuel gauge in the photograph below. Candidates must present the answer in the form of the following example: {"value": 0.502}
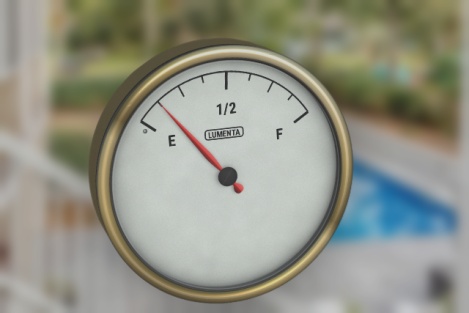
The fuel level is {"value": 0.125}
